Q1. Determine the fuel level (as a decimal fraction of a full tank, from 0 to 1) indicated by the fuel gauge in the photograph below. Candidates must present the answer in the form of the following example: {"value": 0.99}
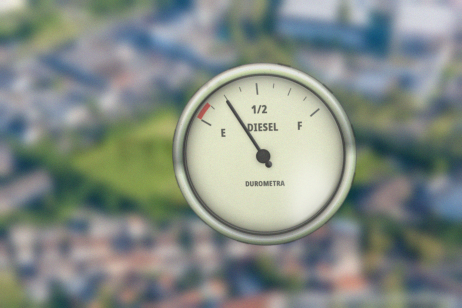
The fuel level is {"value": 0.25}
